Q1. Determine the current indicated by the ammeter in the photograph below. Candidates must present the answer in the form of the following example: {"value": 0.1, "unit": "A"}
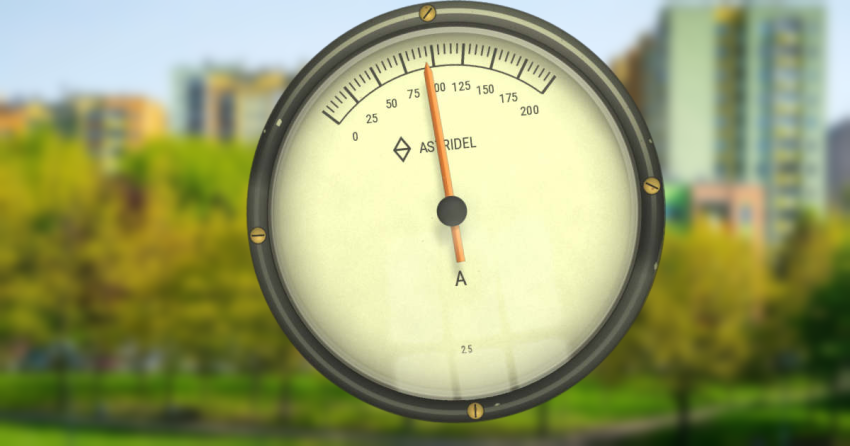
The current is {"value": 95, "unit": "A"}
